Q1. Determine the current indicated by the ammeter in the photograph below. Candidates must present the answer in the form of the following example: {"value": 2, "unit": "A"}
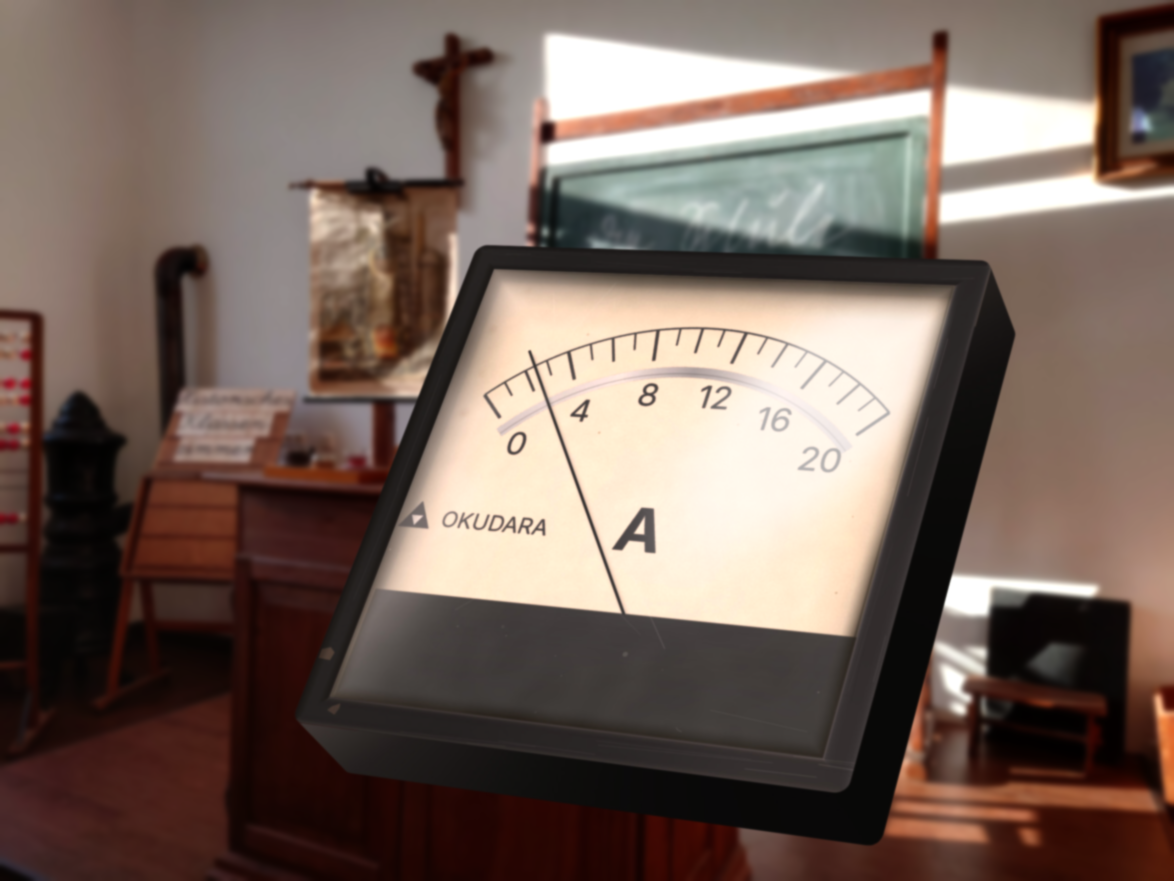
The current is {"value": 2.5, "unit": "A"}
